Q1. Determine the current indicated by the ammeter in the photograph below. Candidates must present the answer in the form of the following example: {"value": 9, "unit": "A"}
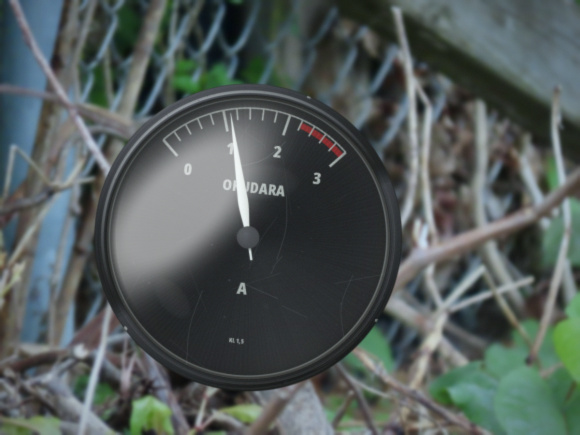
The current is {"value": 1.1, "unit": "A"}
